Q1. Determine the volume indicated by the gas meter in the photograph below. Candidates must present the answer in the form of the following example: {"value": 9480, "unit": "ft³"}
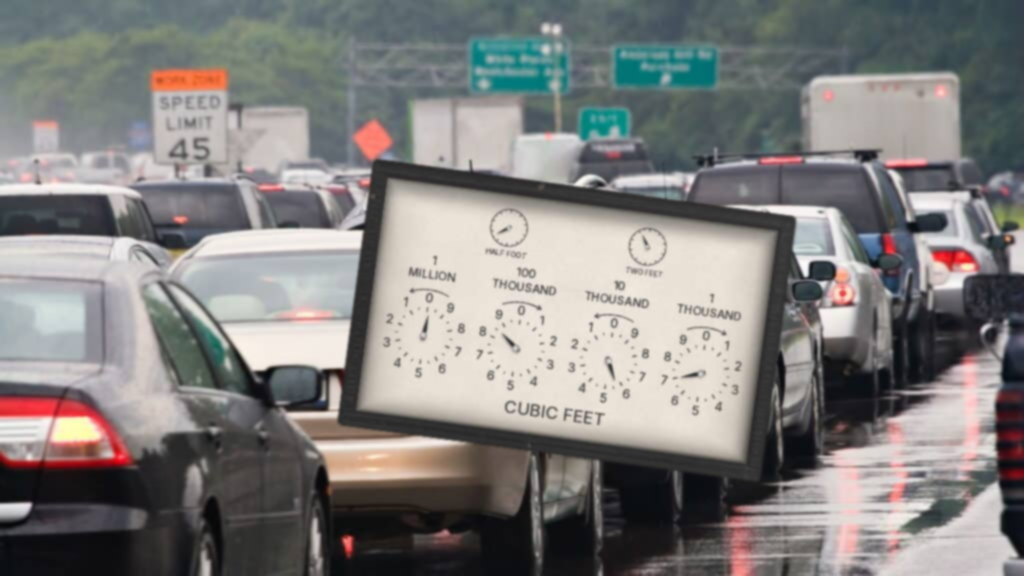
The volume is {"value": 985700, "unit": "ft³"}
